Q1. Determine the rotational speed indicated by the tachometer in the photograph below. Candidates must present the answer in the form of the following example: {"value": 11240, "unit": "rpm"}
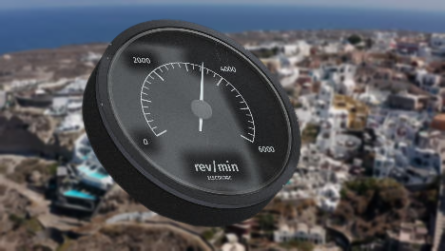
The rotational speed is {"value": 3400, "unit": "rpm"}
